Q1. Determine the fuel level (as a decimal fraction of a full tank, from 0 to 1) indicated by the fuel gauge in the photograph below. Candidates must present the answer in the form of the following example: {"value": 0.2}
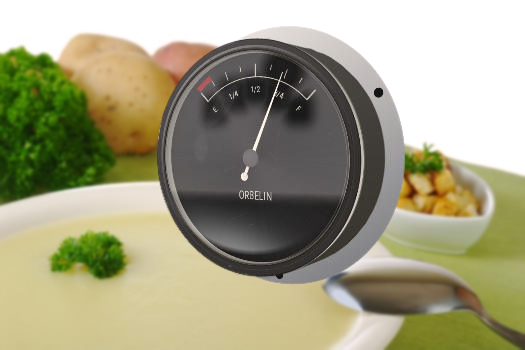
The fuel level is {"value": 0.75}
